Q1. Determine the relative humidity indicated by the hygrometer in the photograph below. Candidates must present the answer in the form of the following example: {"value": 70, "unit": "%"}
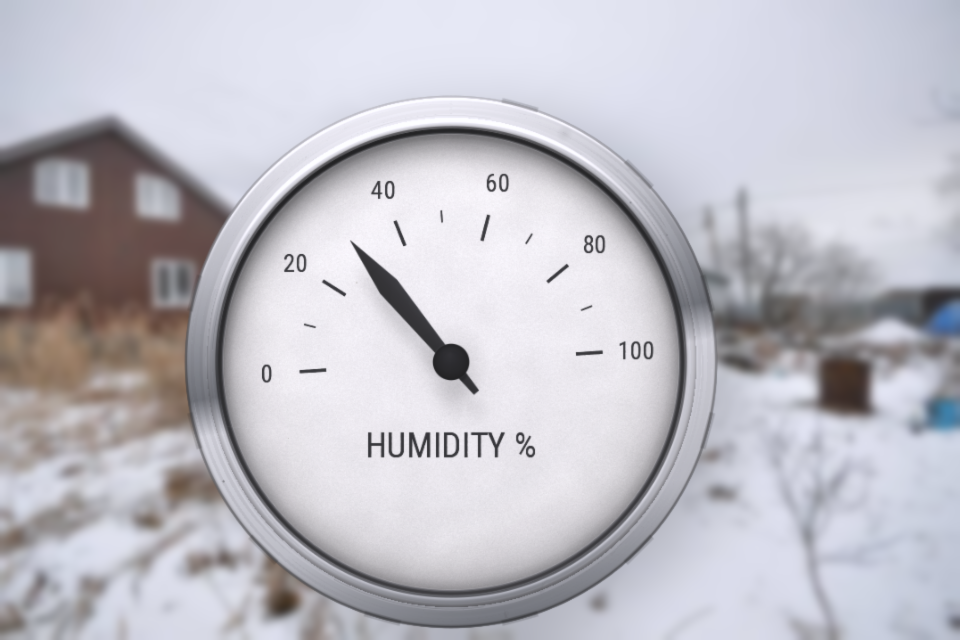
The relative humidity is {"value": 30, "unit": "%"}
